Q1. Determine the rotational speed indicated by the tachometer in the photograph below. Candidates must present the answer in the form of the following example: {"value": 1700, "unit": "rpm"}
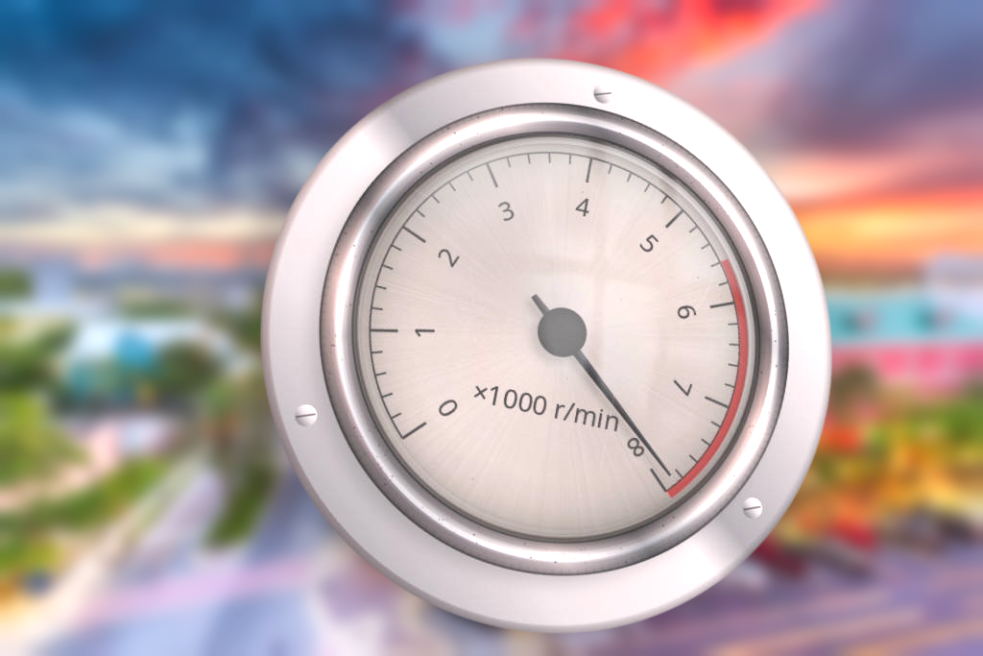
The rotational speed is {"value": 7900, "unit": "rpm"}
